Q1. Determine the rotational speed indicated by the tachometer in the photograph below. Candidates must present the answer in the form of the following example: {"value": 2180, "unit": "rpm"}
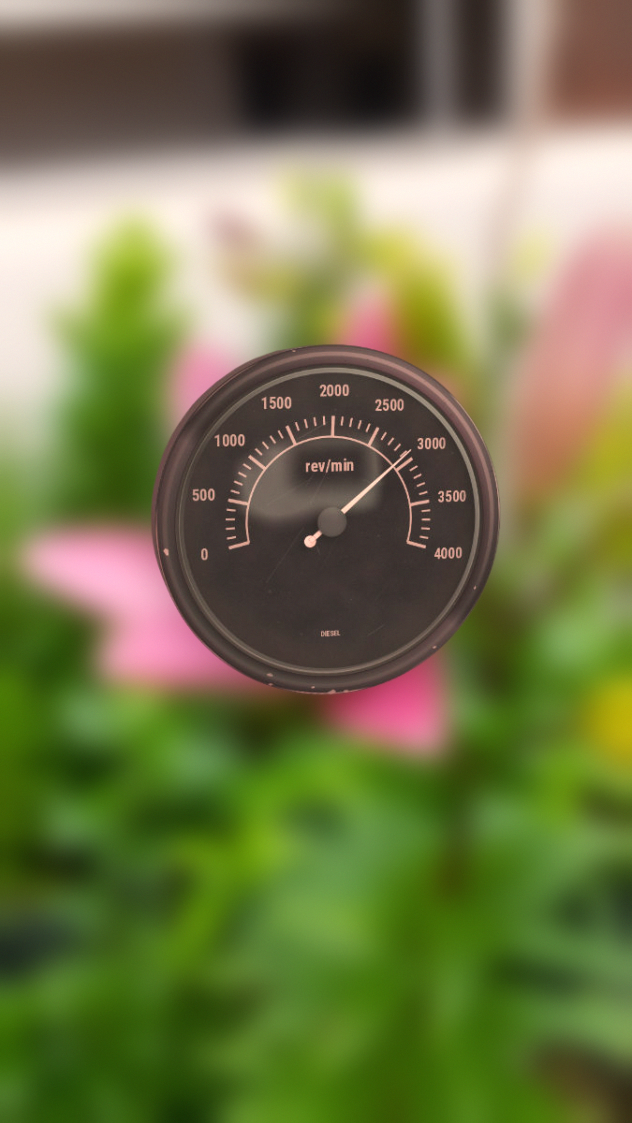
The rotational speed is {"value": 2900, "unit": "rpm"}
